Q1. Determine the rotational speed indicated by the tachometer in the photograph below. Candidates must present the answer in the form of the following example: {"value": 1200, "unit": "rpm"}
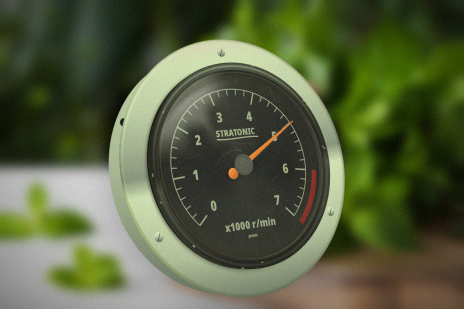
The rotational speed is {"value": 5000, "unit": "rpm"}
